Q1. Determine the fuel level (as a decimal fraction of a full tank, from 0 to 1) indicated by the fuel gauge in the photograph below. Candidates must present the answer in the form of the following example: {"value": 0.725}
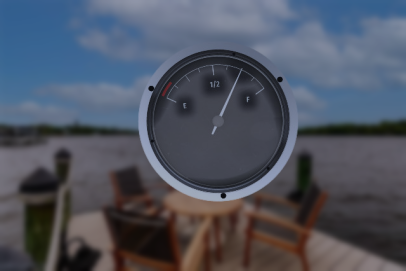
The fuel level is {"value": 0.75}
